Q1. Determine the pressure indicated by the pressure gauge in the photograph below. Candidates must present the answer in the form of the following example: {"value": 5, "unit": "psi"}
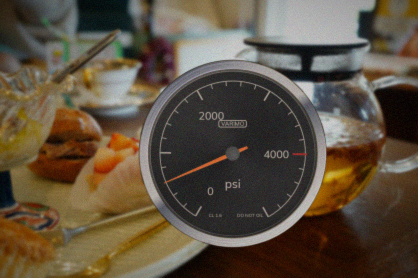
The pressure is {"value": 600, "unit": "psi"}
